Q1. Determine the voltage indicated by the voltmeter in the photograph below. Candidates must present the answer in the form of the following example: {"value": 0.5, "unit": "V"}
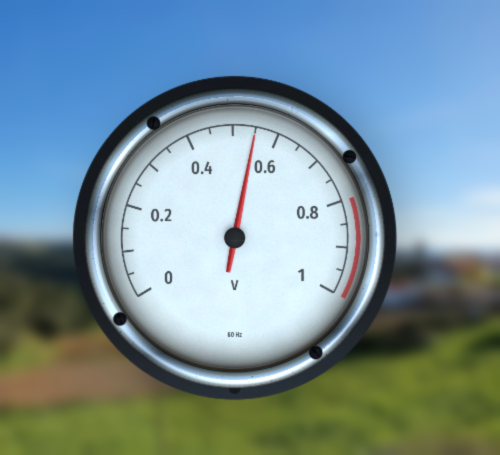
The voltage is {"value": 0.55, "unit": "V"}
